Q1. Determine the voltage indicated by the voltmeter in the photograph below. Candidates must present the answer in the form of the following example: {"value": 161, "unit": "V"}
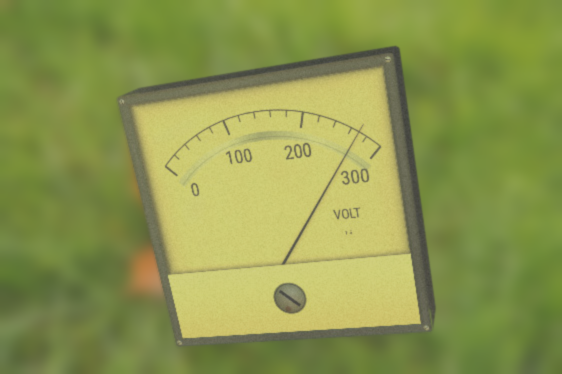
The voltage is {"value": 270, "unit": "V"}
